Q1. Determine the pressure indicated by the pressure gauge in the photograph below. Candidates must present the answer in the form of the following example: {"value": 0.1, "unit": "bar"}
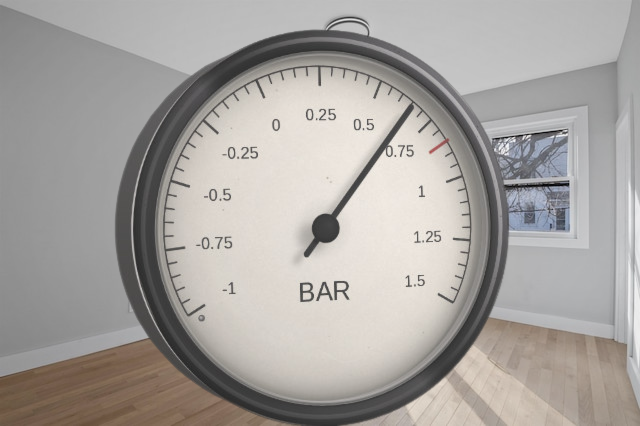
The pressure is {"value": 0.65, "unit": "bar"}
